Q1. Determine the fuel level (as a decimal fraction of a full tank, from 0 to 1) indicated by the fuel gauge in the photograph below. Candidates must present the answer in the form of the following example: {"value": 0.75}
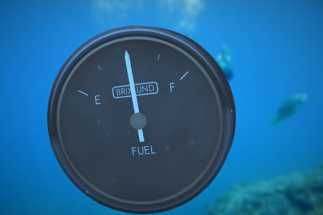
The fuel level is {"value": 0.5}
